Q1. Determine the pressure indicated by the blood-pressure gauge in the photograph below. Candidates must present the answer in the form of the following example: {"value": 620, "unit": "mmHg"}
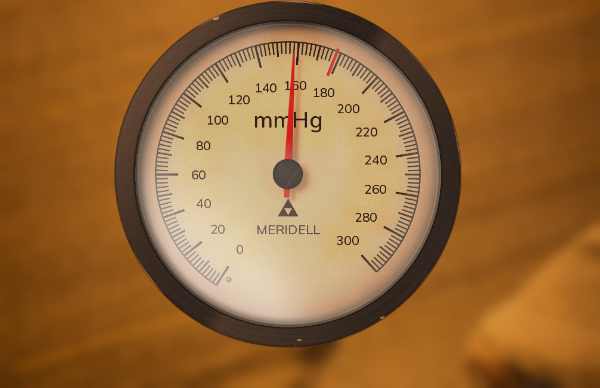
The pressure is {"value": 158, "unit": "mmHg"}
